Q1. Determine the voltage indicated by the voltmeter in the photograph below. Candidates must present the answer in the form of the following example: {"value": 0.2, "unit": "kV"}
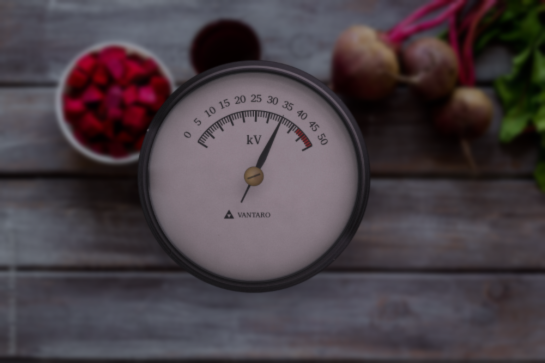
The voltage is {"value": 35, "unit": "kV"}
